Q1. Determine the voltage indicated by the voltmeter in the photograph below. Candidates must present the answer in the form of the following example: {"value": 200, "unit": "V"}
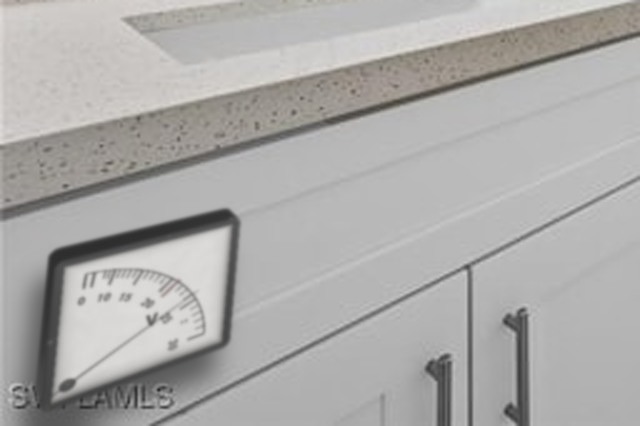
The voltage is {"value": 24, "unit": "V"}
